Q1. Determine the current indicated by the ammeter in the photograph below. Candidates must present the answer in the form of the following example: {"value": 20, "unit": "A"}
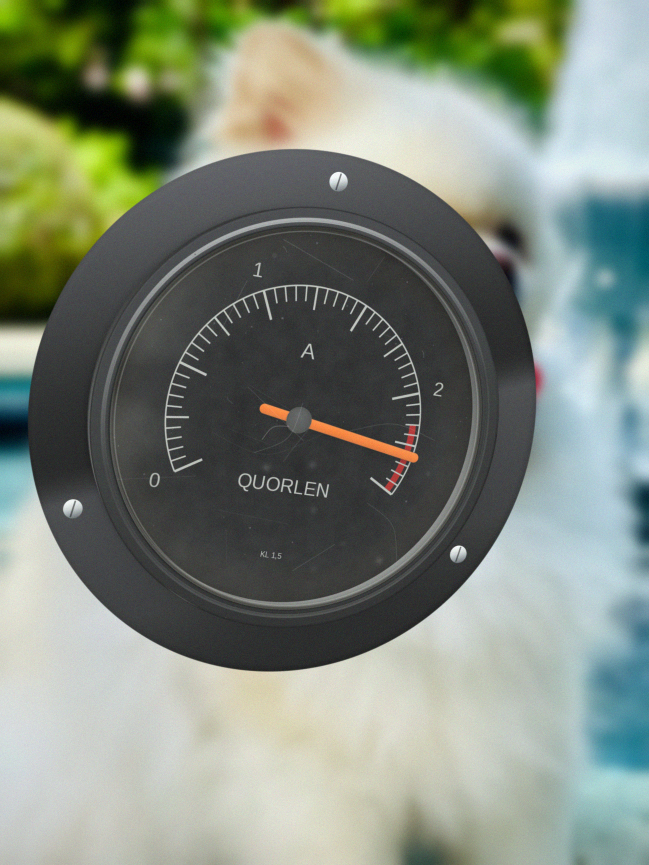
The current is {"value": 2.3, "unit": "A"}
